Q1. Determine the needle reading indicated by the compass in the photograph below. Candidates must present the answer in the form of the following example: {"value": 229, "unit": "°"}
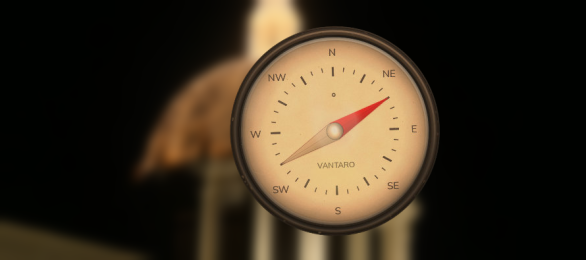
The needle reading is {"value": 60, "unit": "°"}
